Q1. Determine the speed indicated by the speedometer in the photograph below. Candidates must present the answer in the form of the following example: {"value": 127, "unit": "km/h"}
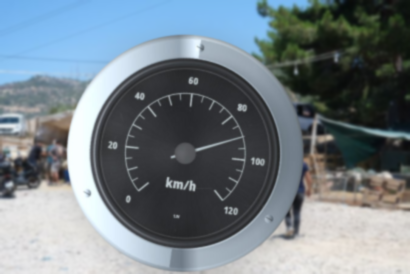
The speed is {"value": 90, "unit": "km/h"}
